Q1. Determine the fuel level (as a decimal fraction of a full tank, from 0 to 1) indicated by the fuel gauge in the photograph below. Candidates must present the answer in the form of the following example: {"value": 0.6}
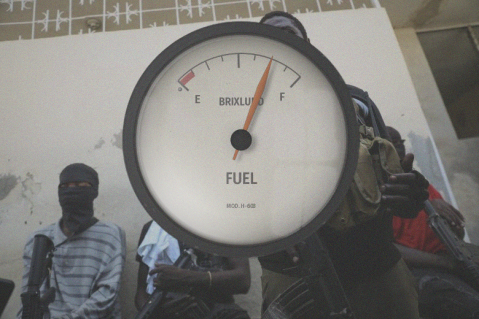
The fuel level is {"value": 0.75}
